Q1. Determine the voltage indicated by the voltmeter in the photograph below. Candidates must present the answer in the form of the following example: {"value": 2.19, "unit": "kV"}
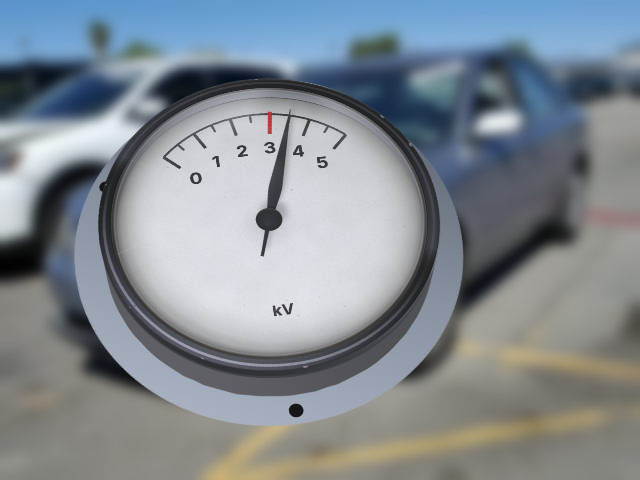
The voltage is {"value": 3.5, "unit": "kV"}
